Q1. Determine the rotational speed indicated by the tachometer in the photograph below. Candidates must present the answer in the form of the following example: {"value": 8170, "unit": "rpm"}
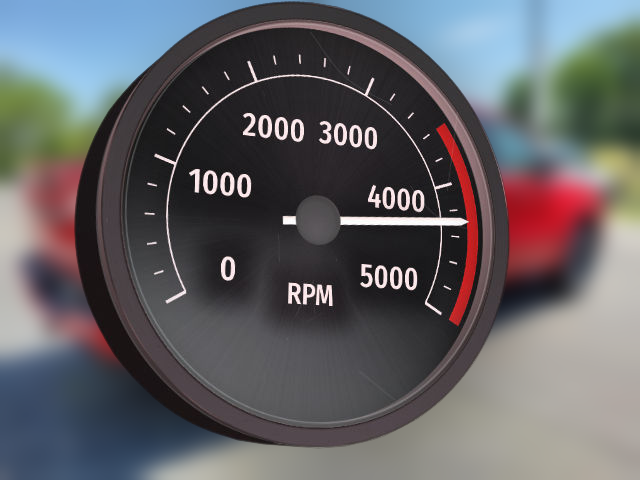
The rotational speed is {"value": 4300, "unit": "rpm"}
